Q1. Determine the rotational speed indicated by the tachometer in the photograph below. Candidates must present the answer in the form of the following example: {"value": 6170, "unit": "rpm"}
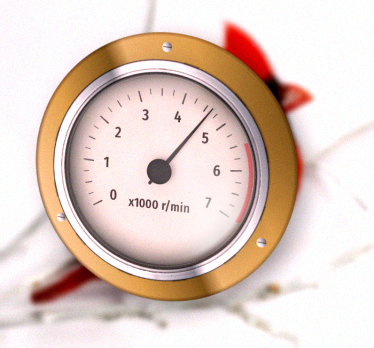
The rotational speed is {"value": 4625, "unit": "rpm"}
